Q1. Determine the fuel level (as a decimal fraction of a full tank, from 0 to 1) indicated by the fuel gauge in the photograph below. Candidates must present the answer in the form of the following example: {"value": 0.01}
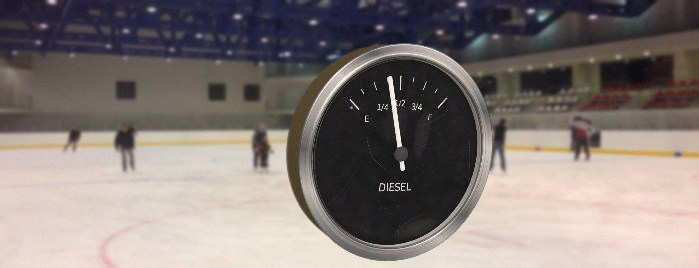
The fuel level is {"value": 0.375}
